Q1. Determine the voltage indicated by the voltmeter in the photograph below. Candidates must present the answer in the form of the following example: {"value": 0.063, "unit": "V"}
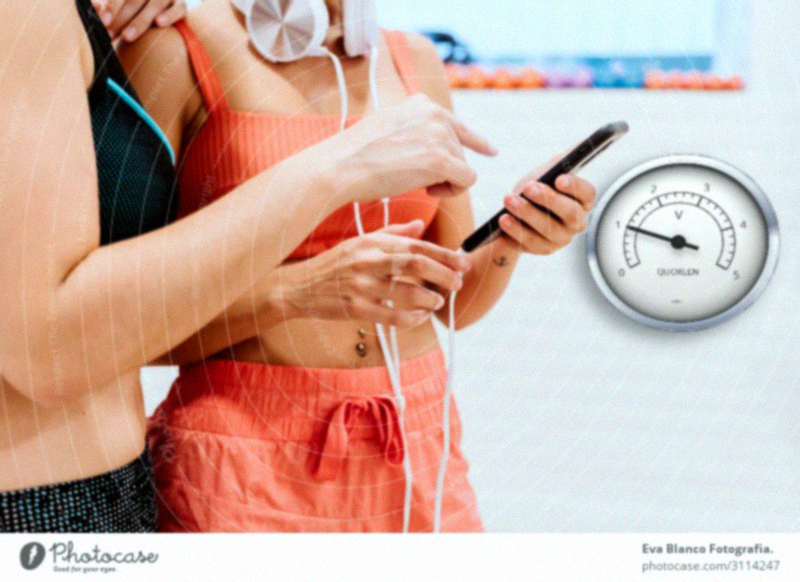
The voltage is {"value": 1, "unit": "V"}
